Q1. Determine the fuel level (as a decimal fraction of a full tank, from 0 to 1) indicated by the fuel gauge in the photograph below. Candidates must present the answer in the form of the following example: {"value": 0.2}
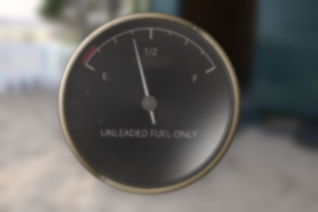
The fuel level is {"value": 0.375}
